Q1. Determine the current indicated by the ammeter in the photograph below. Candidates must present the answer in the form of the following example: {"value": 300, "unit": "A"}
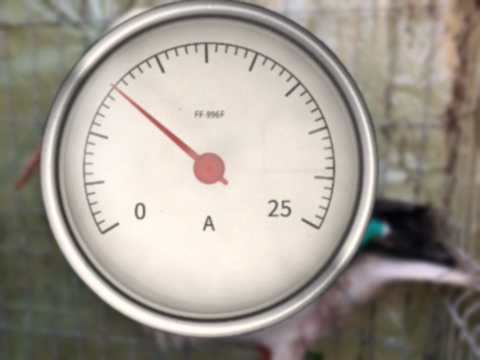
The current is {"value": 7.5, "unit": "A"}
